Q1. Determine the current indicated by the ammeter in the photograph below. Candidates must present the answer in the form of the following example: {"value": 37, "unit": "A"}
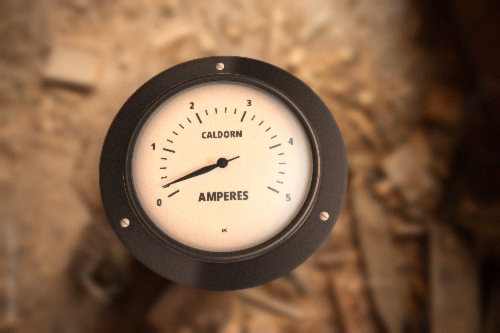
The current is {"value": 0.2, "unit": "A"}
